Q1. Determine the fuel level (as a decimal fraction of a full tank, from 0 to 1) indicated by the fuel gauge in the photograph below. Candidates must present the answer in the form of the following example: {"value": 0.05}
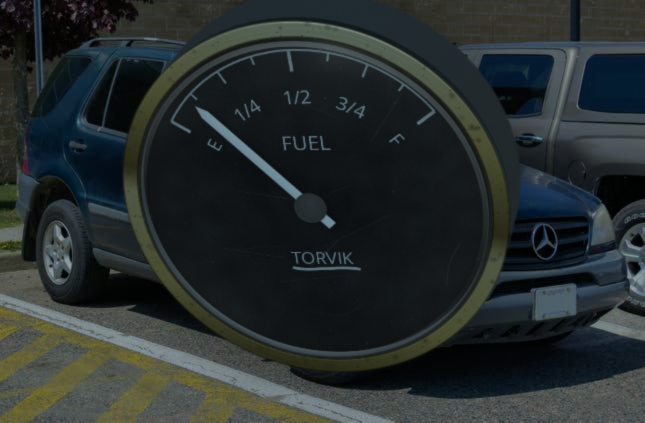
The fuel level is {"value": 0.125}
